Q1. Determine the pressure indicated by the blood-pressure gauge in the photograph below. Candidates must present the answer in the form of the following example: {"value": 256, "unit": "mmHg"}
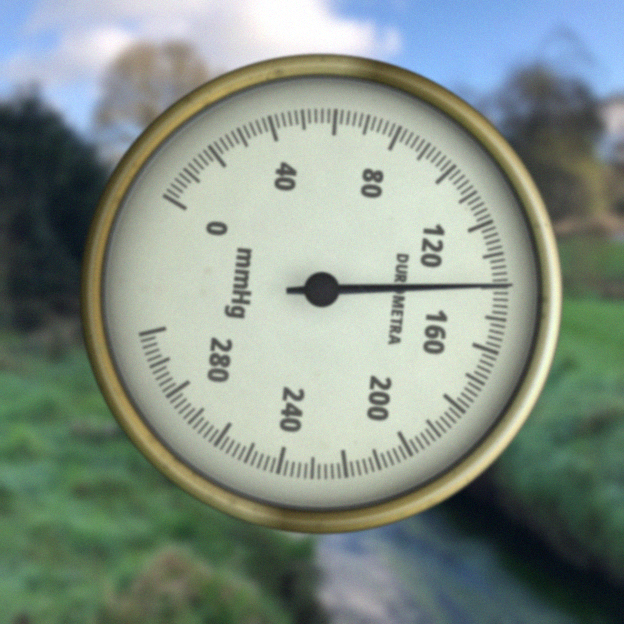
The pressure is {"value": 140, "unit": "mmHg"}
